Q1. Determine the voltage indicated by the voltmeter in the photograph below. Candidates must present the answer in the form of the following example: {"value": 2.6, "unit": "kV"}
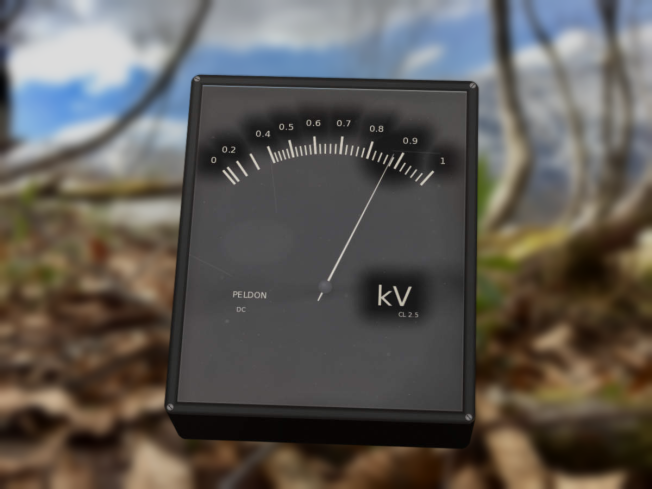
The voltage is {"value": 0.88, "unit": "kV"}
